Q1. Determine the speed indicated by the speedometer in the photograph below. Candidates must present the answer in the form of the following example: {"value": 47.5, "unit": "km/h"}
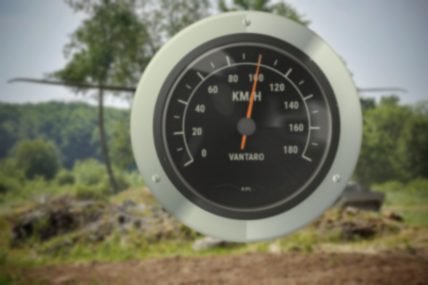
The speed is {"value": 100, "unit": "km/h"}
